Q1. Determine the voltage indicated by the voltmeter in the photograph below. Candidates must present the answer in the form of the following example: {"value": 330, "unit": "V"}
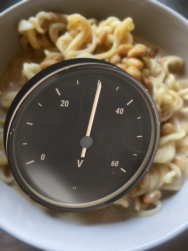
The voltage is {"value": 30, "unit": "V"}
